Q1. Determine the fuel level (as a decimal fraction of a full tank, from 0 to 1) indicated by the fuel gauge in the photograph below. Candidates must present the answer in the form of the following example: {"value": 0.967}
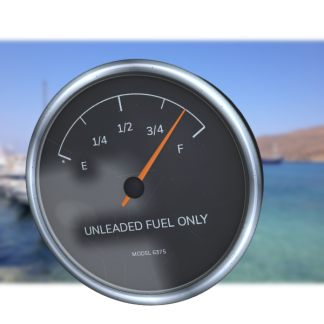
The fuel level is {"value": 0.875}
